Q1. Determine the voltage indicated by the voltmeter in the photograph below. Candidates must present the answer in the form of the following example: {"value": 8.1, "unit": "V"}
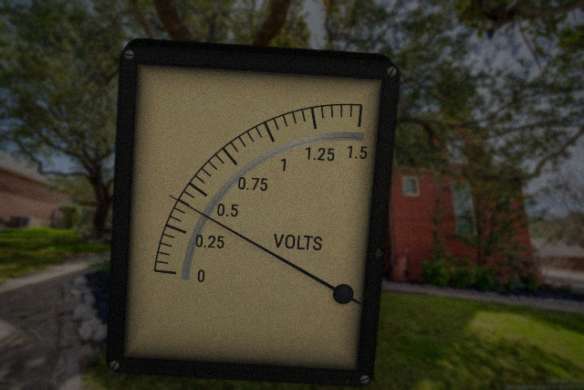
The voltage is {"value": 0.4, "unit": "V"}
